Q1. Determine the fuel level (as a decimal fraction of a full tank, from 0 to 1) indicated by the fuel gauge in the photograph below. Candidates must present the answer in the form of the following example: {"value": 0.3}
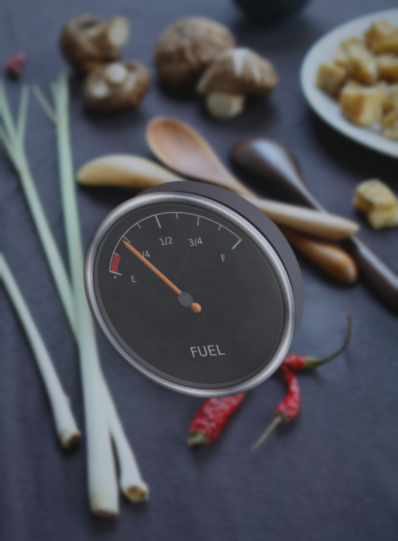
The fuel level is {"value": 0.25}
